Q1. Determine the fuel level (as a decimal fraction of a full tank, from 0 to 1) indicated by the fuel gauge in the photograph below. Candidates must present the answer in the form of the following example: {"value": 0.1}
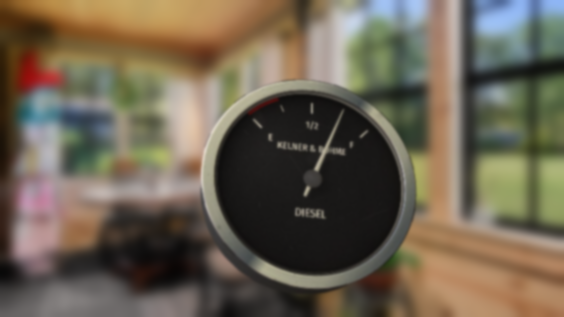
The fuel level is {"value": 0.75}
